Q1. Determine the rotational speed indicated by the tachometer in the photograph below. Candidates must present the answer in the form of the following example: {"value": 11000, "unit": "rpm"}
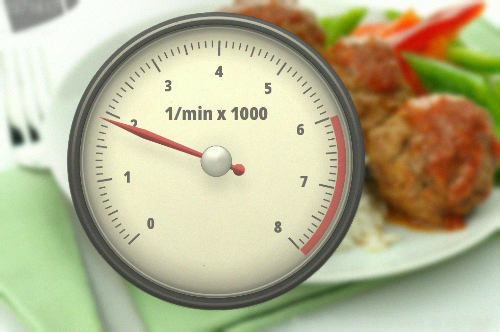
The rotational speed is {"value": 1900, "unit": "rpm"}
